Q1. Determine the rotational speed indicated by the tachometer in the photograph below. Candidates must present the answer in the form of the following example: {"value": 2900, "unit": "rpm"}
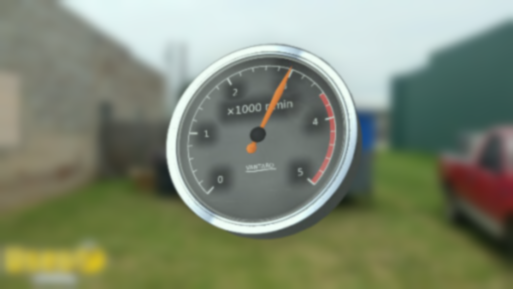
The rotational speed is {"value": 3000, "unit": "rpm"}
